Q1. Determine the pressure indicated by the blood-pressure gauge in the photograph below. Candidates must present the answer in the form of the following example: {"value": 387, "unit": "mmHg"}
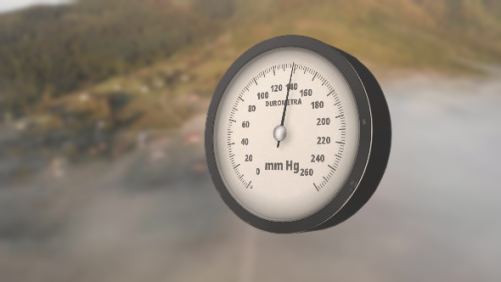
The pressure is {"value": 140, "unit": "mmHg"}
